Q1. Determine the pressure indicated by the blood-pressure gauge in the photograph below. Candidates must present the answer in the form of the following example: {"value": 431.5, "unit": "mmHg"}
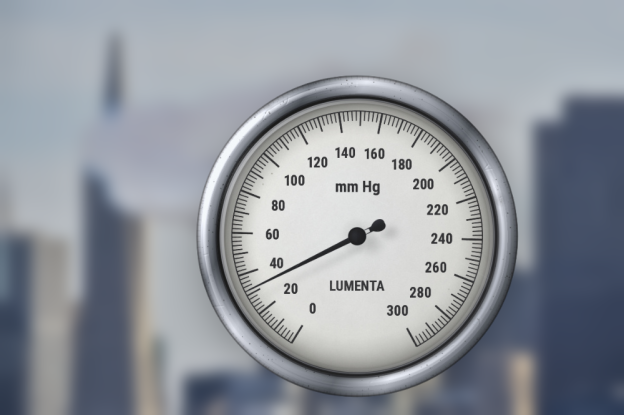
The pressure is {"value": 32, "unit": "mmHg"}
